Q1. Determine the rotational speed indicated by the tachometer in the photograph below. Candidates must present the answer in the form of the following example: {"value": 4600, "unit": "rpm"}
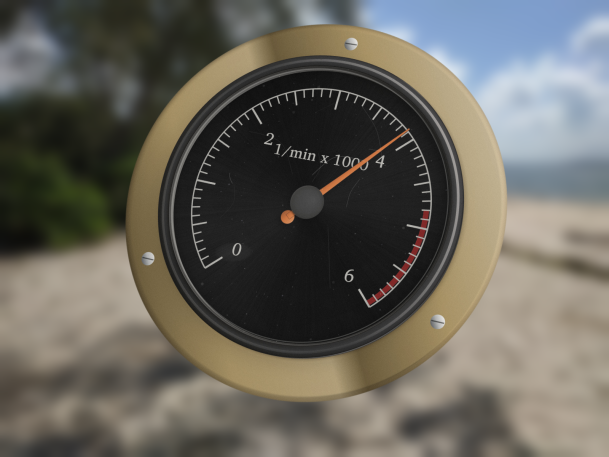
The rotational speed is {"value": 3900, "unit": "rpm"}
